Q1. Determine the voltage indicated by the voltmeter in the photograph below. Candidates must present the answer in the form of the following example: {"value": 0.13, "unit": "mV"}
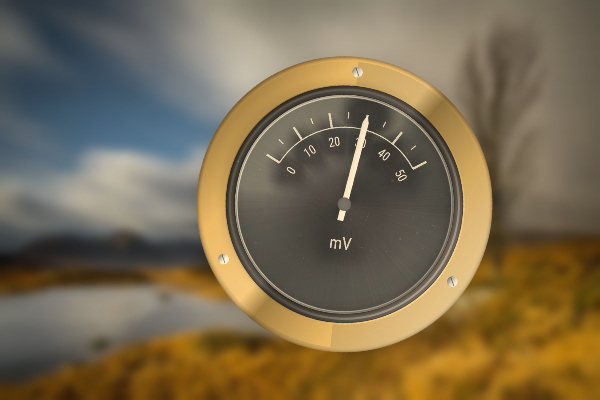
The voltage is {"value": 30, "unit": "mV"}
